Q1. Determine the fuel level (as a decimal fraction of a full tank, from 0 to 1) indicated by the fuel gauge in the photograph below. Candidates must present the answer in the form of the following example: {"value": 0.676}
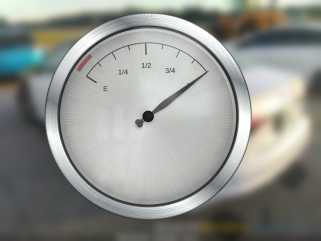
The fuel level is {"value": 1}
